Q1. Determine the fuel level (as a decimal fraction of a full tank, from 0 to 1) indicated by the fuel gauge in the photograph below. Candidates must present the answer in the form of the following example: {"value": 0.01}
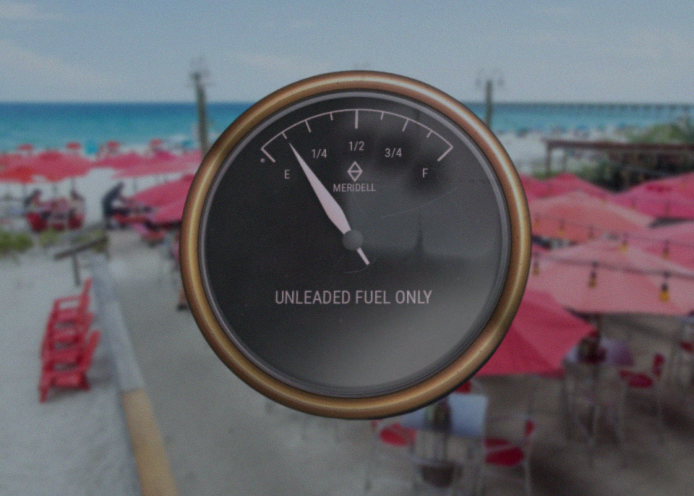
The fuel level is {"value": 0.125}
